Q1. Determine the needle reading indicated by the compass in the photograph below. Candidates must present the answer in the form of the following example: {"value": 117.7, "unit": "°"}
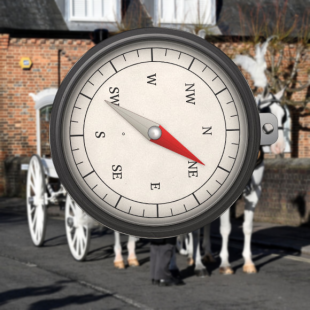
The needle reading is {"value": 35, "unit": "°"}
